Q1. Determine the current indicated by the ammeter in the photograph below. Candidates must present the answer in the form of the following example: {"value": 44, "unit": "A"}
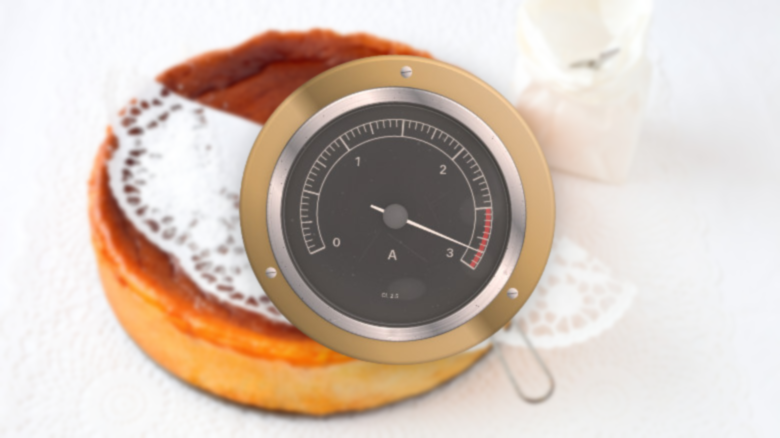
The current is {"value": 2.85, "unit": "A"}
